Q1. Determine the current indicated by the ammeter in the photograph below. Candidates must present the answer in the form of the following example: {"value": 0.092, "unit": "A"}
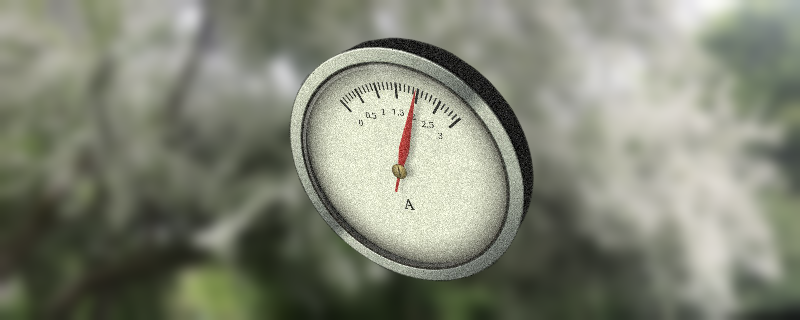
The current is {"value": 2, "unit": "A"}
